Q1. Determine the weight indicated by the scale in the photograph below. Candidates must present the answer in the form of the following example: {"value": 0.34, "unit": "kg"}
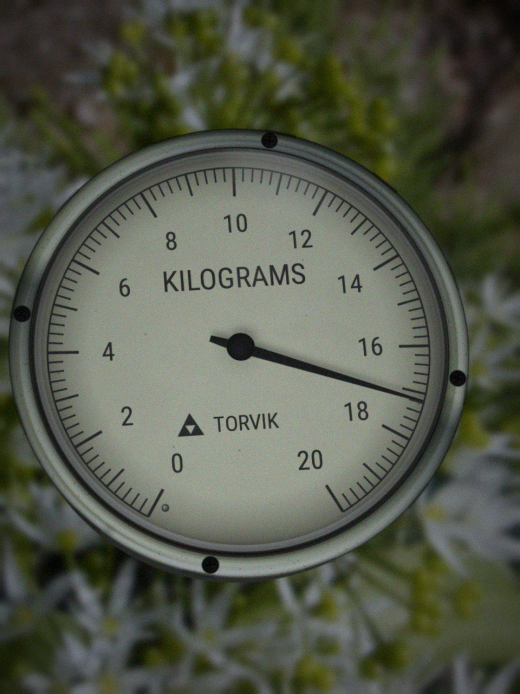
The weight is {"value": 17.2, "unit": "kg"}
